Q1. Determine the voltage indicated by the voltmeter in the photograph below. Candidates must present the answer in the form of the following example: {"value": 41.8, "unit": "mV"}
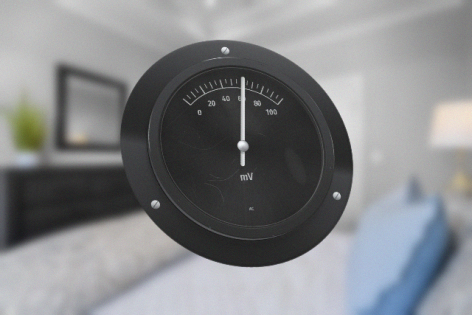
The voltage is {"value": 60, "unit": "mV"}
